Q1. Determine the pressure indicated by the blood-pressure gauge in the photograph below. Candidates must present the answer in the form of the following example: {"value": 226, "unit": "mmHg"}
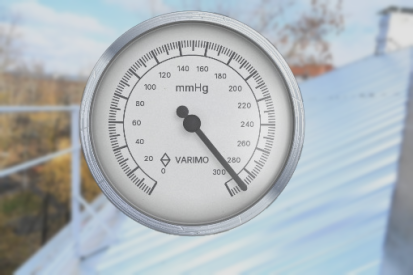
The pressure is {"value": 290, "unit": "mmHg"}
